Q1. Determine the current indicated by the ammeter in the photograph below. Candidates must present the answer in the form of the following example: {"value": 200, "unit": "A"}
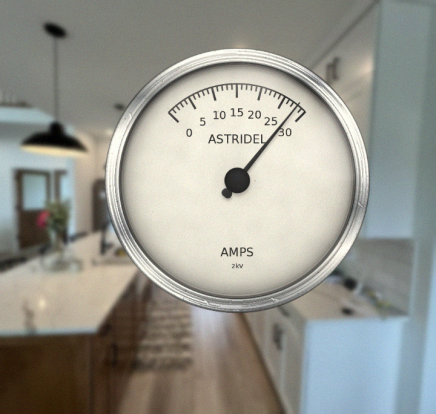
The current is {"value": 28, "unit": "A"}
